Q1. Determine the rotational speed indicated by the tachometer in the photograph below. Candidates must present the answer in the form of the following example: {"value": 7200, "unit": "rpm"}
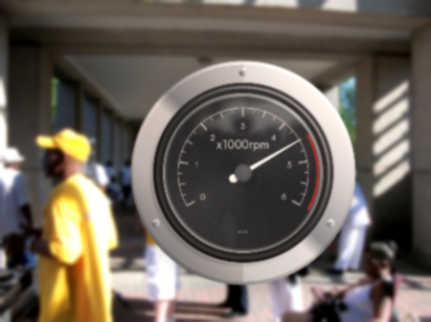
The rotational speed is {"value": 4500, "unit": "rpm"}
